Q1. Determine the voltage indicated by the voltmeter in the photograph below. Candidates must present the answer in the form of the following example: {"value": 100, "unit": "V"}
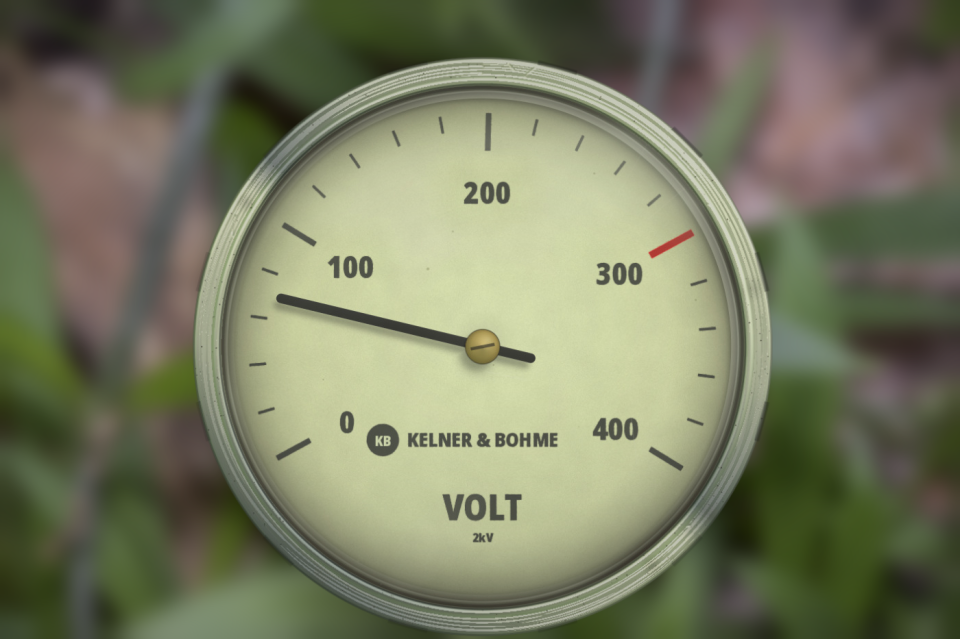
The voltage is {"value": 70, "unit": "V"}
